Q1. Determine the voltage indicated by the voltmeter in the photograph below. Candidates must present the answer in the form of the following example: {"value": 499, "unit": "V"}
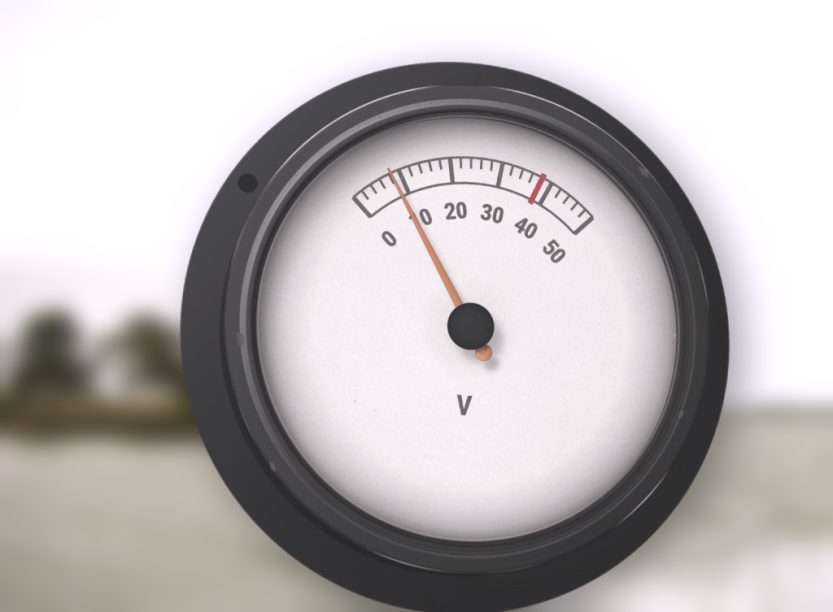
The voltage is {"value": 8, "unit": "V"}
